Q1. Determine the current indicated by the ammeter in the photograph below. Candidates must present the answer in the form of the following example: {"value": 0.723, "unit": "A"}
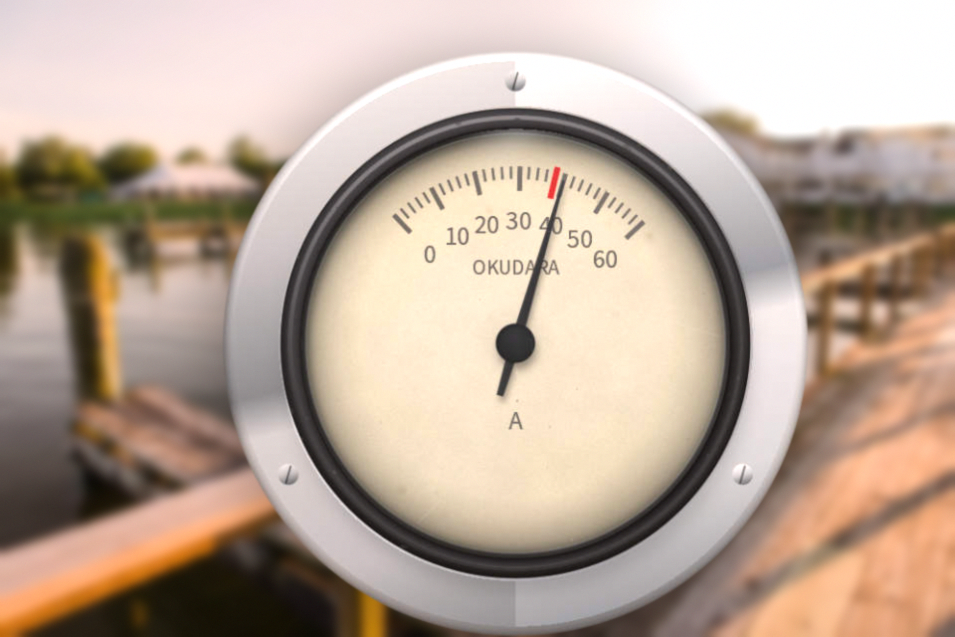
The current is {"value": 40, "unit": "A"}
